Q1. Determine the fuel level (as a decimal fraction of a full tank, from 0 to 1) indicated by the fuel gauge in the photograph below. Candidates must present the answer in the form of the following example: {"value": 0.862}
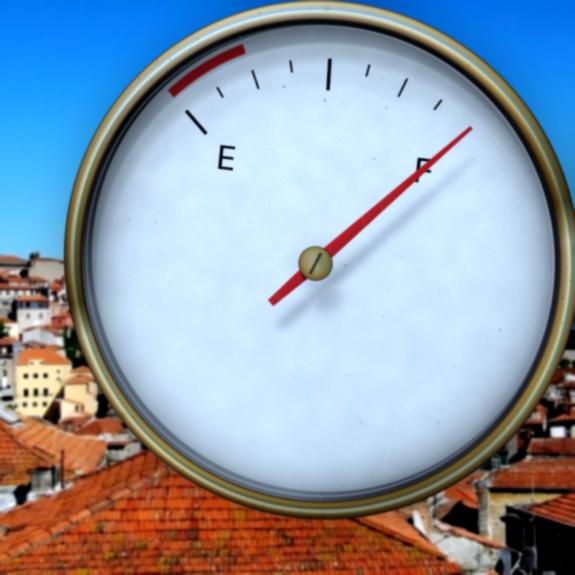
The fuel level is {"value": 1}
